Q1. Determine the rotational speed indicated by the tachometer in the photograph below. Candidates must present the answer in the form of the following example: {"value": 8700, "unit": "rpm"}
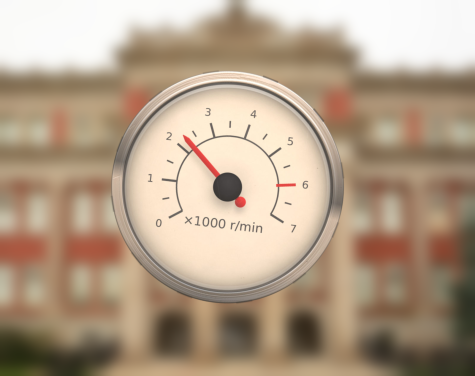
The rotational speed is {"value": 2250, "unit": "rpm"}
